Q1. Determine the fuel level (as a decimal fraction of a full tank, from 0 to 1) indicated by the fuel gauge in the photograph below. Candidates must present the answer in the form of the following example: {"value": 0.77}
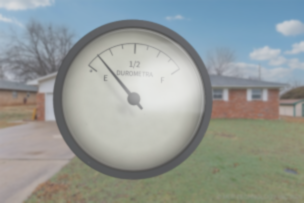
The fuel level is {"value": 0.125}
